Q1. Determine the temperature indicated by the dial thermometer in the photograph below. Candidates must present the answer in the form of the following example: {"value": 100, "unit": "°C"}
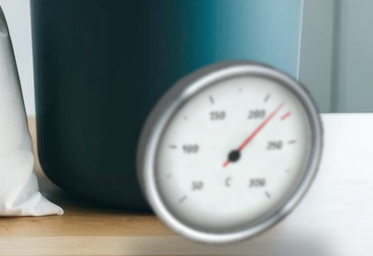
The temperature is {"value": 212.5, "unit": "°C"}
